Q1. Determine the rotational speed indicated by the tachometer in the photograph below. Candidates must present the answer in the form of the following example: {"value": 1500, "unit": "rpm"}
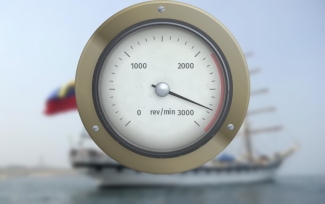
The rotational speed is {"value": 2750, "unit": "rpm"}
